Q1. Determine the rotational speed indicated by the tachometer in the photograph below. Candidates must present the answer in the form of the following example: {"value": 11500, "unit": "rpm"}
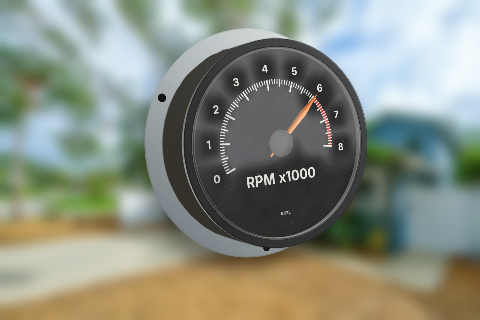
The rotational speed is {"value": 6000, "unit": "rpm"}
